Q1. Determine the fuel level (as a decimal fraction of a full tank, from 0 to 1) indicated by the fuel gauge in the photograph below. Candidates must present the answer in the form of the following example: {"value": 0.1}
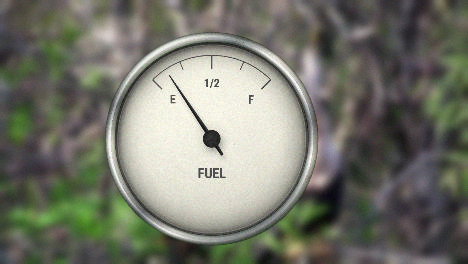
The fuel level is {"value": 0.125}
